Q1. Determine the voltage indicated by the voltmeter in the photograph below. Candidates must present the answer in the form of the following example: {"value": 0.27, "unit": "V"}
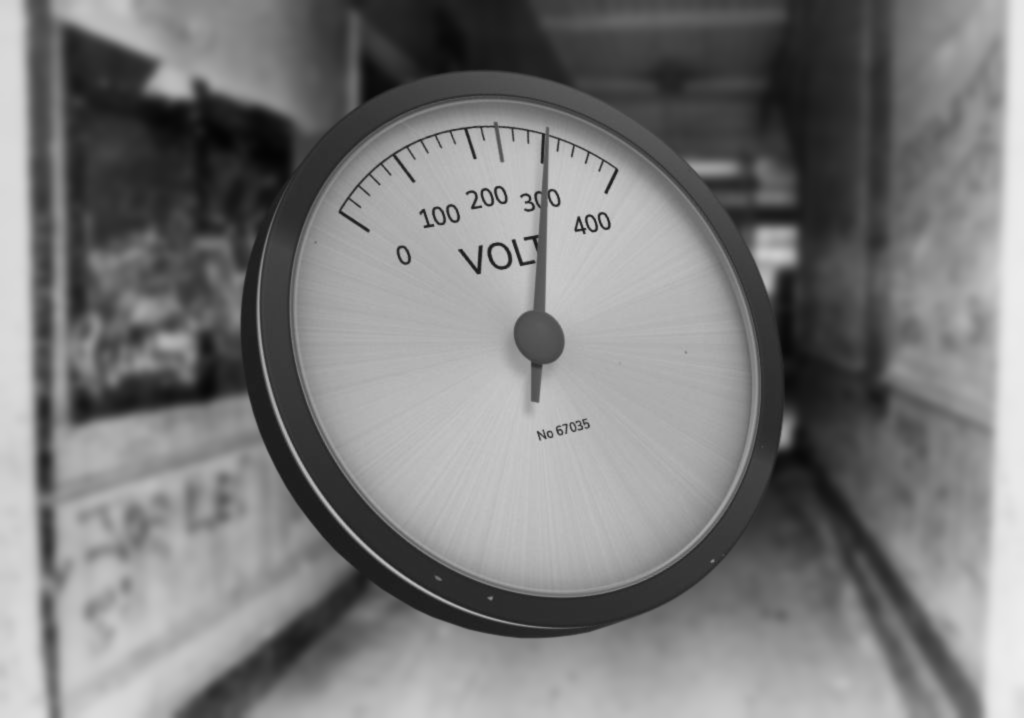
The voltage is {"value": 300, "unit": "V"}
